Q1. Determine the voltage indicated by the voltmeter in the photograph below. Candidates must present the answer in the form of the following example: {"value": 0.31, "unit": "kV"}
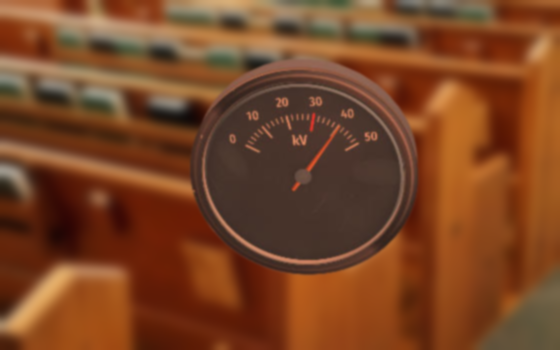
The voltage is {"value": 40, "unit": "kV"}
